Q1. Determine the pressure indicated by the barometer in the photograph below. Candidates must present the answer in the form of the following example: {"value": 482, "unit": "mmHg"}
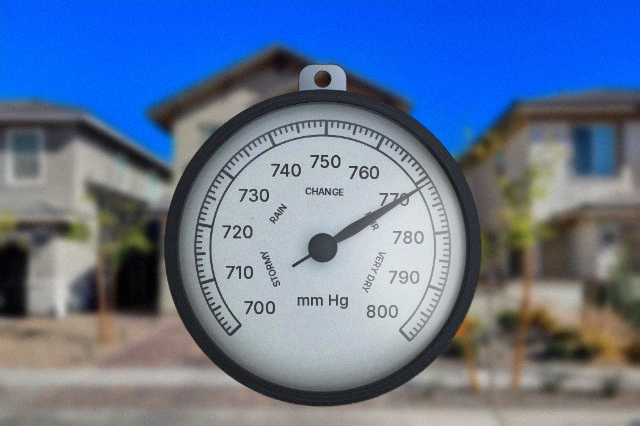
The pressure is {"value": 771, "unit": "mmHg"}
